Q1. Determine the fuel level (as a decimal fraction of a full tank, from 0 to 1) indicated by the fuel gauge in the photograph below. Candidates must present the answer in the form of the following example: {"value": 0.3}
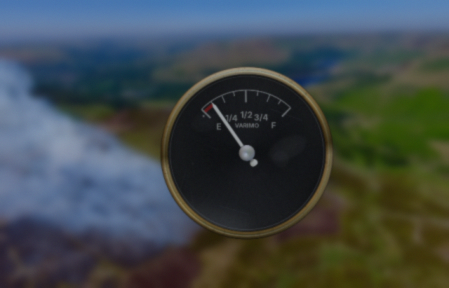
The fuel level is {"value": 0.125}
